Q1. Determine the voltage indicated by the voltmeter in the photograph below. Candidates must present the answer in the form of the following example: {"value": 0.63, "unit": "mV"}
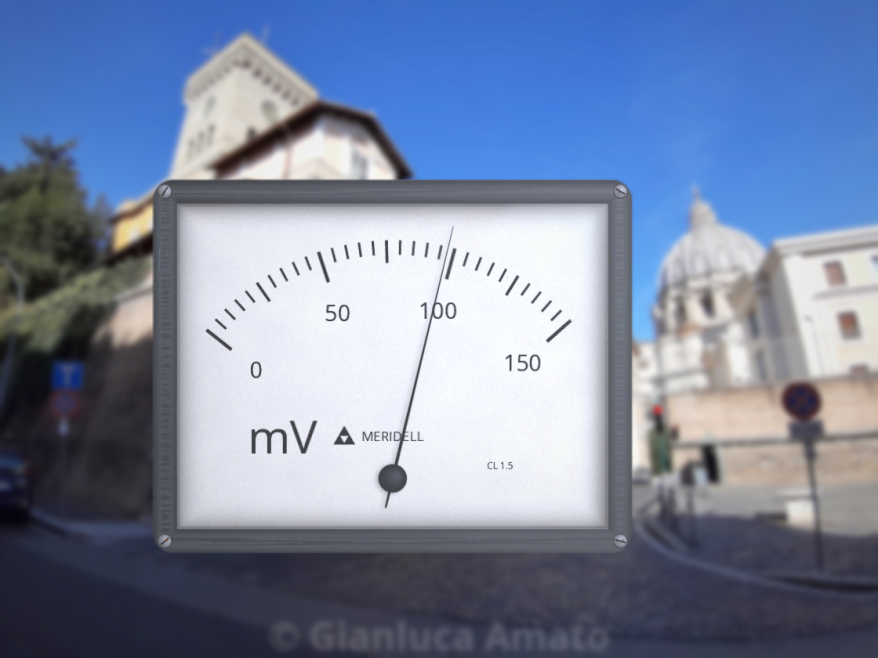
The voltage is {"value": 97.5, "unit": "mV"}
